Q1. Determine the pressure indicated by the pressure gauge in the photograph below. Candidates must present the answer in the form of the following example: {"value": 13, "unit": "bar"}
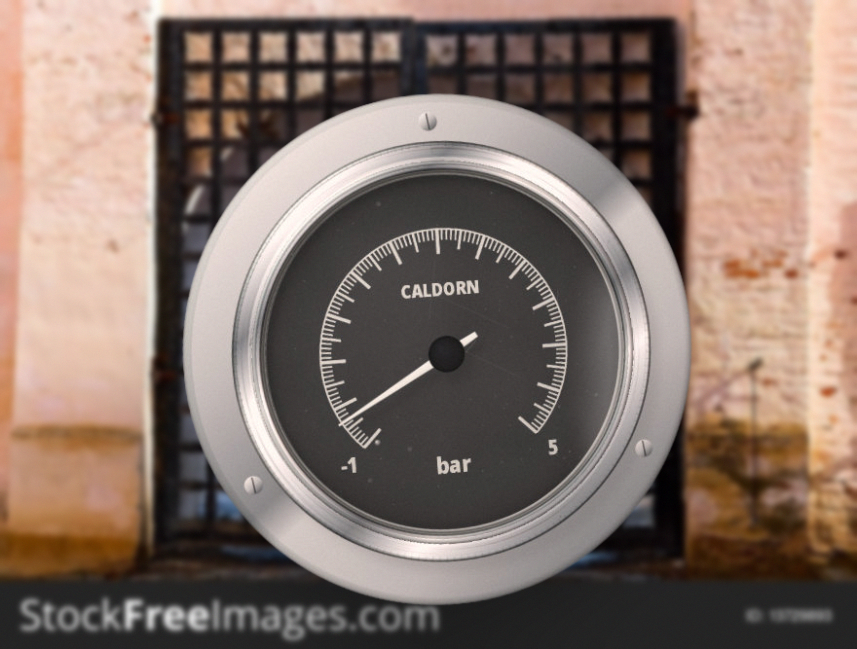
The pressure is {"value": -0.65, "unit": "bar"}
